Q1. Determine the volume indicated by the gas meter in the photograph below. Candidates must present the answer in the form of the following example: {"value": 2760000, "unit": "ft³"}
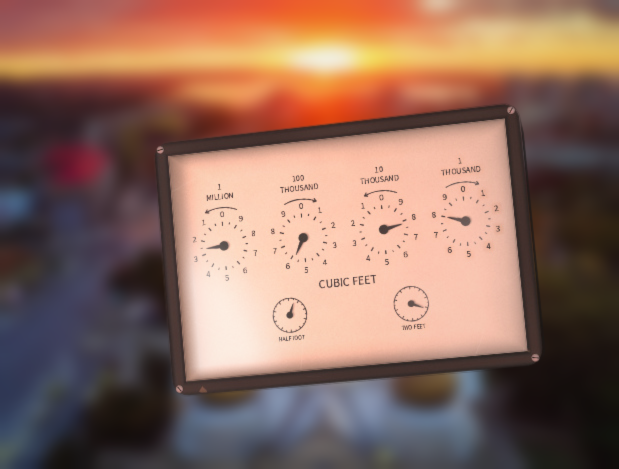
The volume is {"value": 257800, "unit": "ft³"}
